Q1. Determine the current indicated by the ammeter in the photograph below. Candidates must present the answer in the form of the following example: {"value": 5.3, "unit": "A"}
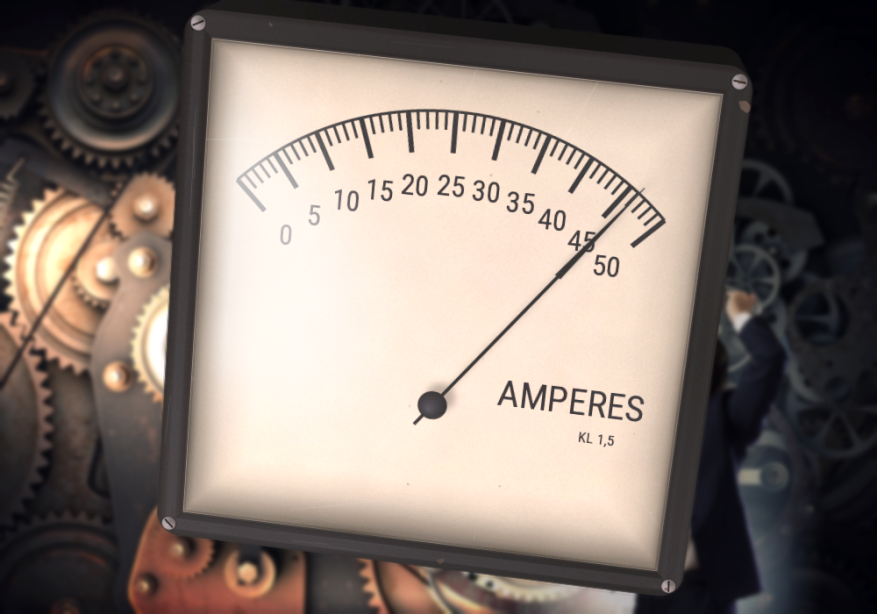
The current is {"value": 46, "unit": "A"}
